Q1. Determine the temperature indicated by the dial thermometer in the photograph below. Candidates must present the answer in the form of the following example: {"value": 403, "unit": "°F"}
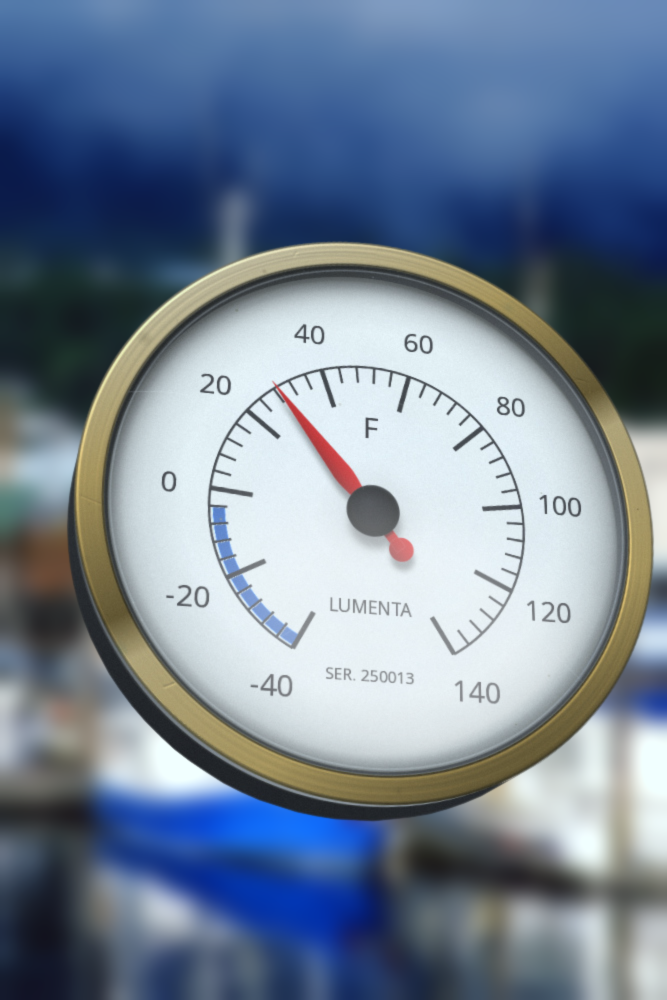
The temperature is {"value": 28, "unit": "°F"}
